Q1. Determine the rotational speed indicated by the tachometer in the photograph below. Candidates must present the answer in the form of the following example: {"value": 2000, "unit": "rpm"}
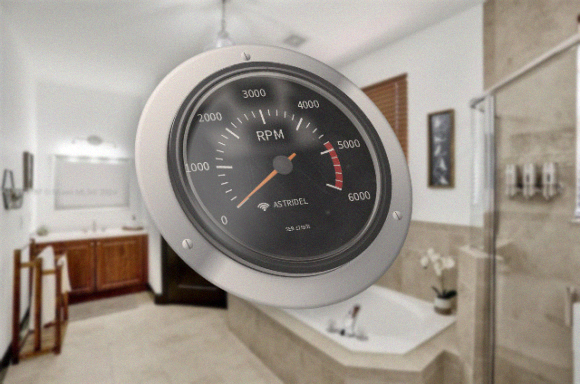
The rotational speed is {"value": 0, "unit": "rpm"}
